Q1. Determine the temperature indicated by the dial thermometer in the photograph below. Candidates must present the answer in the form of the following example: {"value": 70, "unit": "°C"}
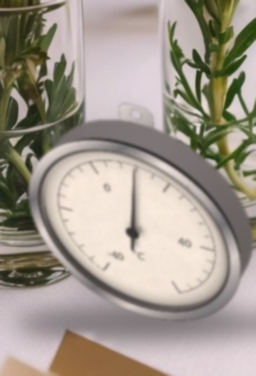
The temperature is {"value": 12, "unit": "°C"}
